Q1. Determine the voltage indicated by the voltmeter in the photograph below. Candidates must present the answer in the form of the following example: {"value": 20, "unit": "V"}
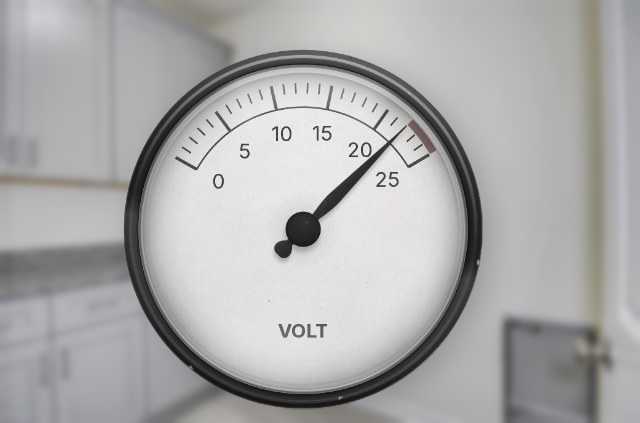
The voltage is {"value": 22, "unit": "V"}
